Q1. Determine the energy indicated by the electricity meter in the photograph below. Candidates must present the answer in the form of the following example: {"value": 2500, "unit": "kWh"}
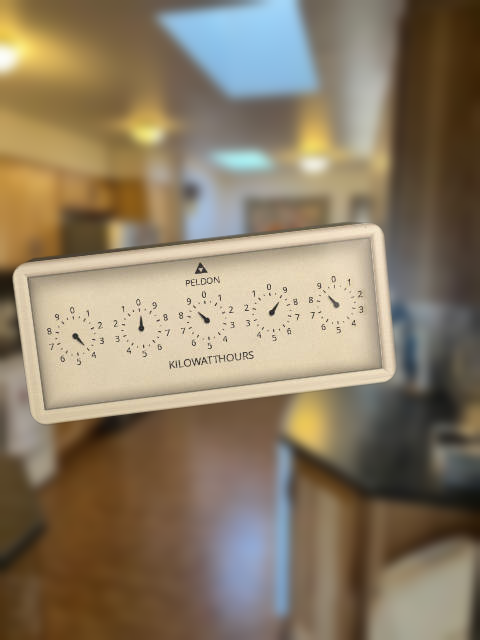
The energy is {"value": 39889, "unit": "kWh"}
